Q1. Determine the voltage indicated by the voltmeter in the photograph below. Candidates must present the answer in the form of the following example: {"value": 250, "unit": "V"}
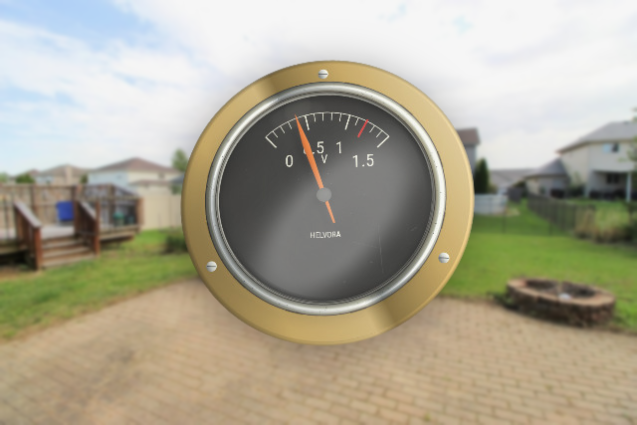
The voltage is {"value": 0.4, "unit": "V"}
